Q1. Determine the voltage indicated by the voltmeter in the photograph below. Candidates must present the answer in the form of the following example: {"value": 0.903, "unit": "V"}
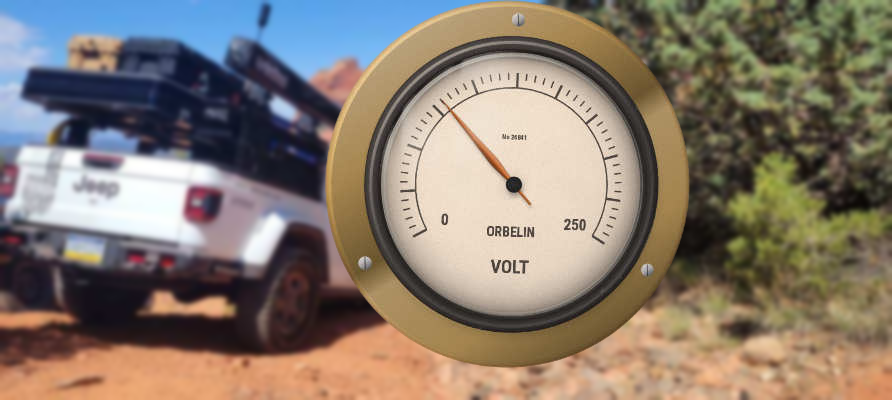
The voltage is {"value": 80, "unit": "V"}
